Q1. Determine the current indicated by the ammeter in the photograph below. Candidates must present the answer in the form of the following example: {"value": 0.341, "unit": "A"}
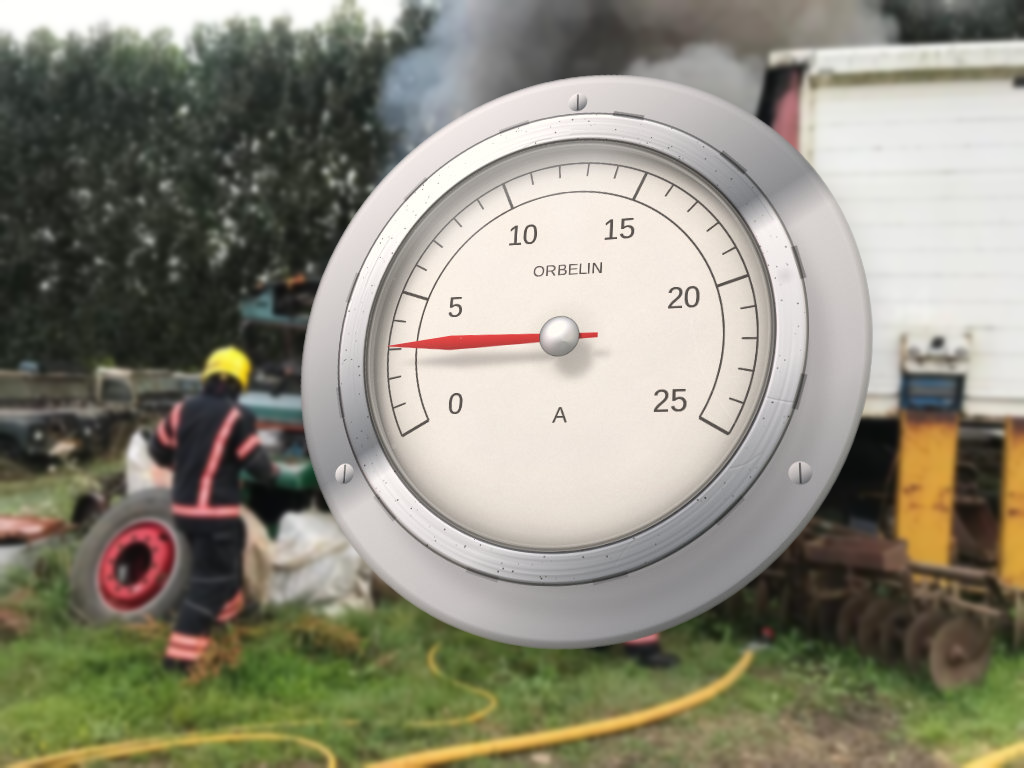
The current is {"value": 3, "unit": "A"}
